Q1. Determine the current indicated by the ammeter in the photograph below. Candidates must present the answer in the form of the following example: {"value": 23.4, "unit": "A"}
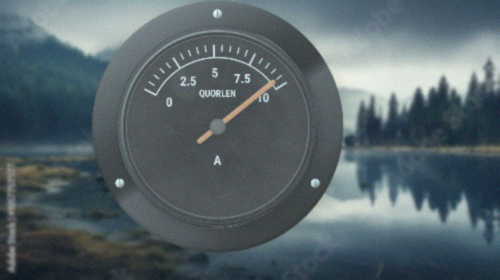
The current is {"value": 9.5, "unit": "A"}
